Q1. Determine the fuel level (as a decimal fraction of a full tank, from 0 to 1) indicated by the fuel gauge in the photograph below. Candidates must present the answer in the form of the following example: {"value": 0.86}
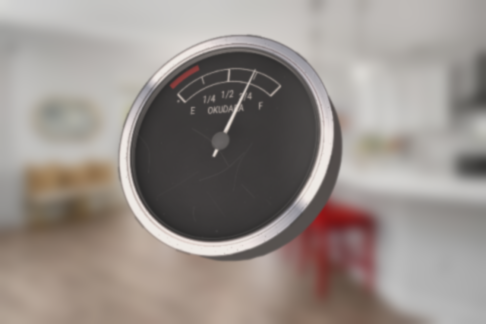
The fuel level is {"value": 0.75}
